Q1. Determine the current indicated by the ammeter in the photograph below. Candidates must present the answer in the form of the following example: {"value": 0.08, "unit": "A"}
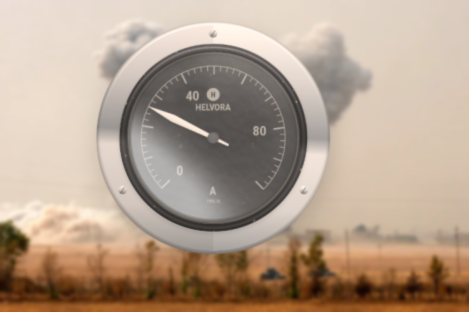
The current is {"value": 26, "unit": "A"}
